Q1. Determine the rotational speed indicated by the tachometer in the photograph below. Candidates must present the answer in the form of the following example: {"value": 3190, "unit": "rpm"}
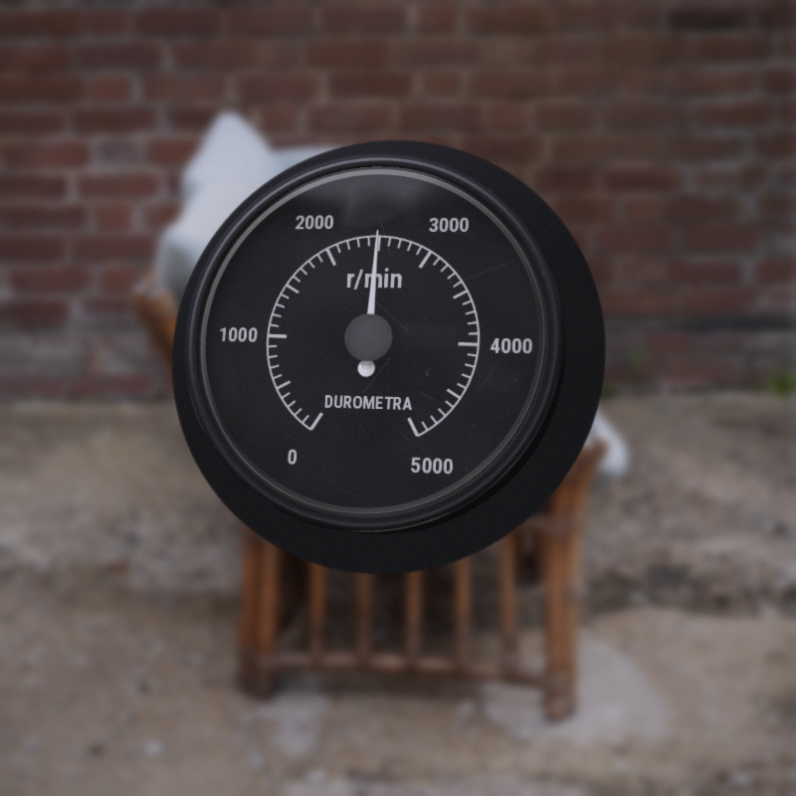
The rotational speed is {"value": 2500, "unit": "rpm"}
